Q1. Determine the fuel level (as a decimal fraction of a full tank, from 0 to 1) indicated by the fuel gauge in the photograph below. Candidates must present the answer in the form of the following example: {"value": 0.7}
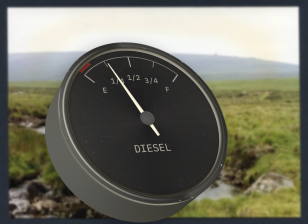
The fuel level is {"value": 0.25}
